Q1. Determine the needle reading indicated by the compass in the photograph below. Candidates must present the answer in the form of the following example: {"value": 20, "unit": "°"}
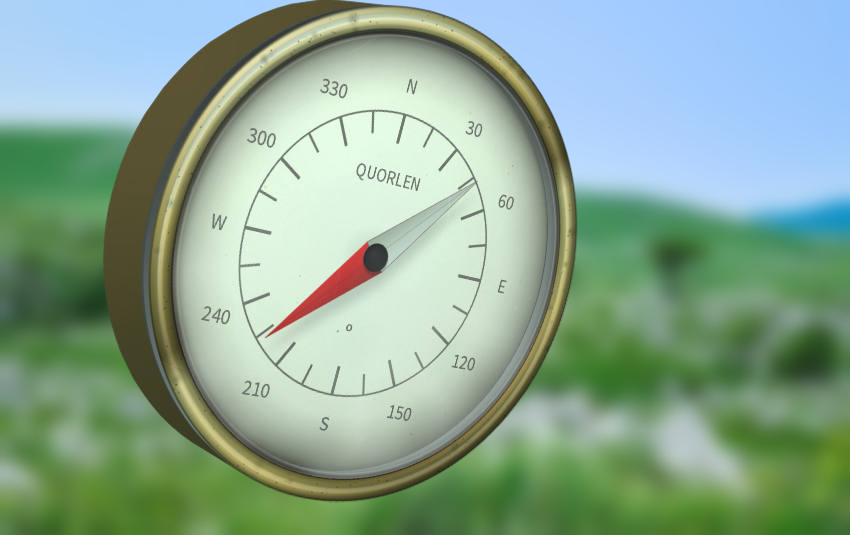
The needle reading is {"value": 225, "unit": "°"}
